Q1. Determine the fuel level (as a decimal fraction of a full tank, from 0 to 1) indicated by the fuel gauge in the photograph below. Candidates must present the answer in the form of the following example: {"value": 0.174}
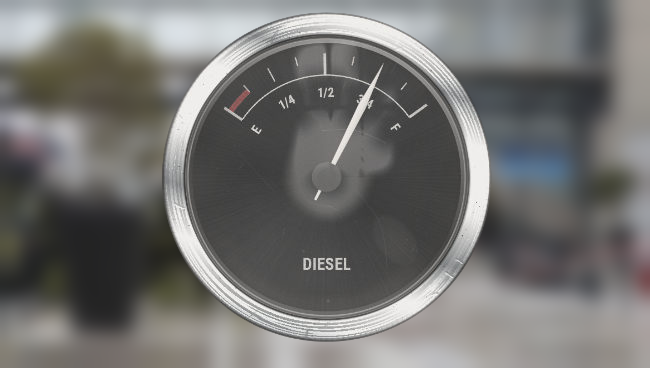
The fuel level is {"value": 0.75}
